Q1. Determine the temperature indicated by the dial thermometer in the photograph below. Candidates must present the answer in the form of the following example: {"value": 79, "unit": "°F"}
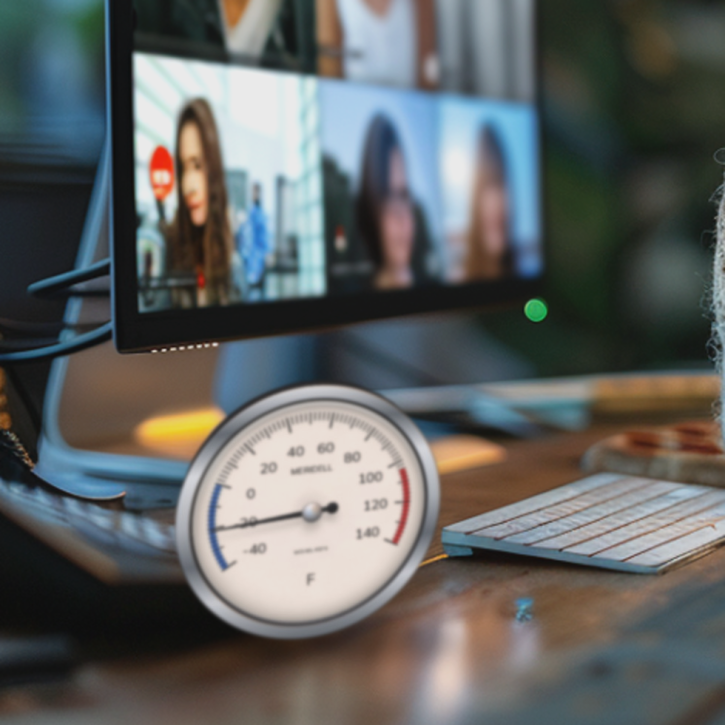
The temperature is {"value": -20, "unit": "°F"}
